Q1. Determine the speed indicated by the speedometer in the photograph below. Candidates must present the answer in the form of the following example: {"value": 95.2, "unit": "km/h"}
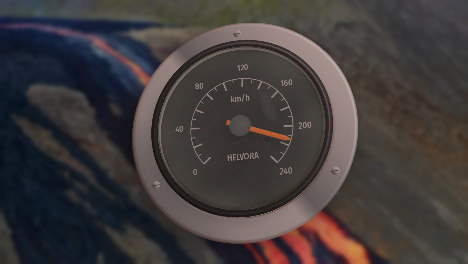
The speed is {"value": 215, "unit": "km/h"}
